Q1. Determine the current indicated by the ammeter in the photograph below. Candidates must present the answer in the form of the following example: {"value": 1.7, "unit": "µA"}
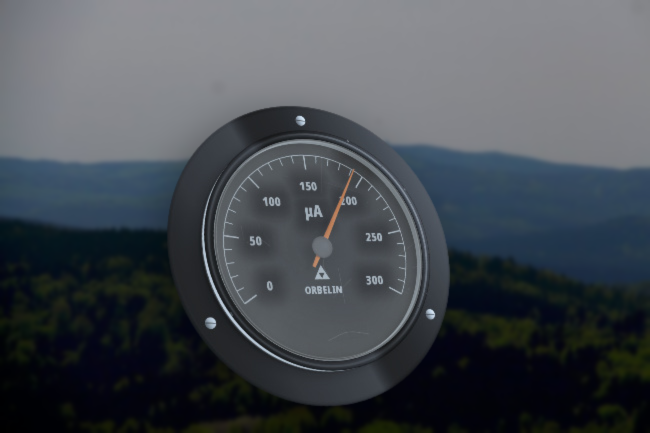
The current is {"value": 190, "unit": "µA"}
